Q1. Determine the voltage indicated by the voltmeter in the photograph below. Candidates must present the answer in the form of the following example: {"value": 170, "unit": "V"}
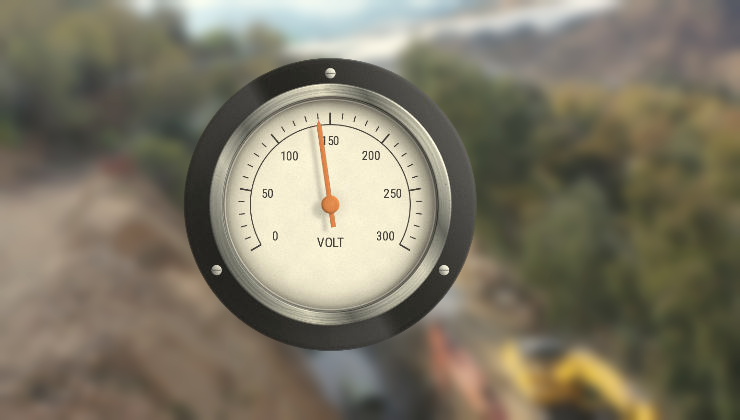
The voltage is {"value": 140, "unit": "V"}
